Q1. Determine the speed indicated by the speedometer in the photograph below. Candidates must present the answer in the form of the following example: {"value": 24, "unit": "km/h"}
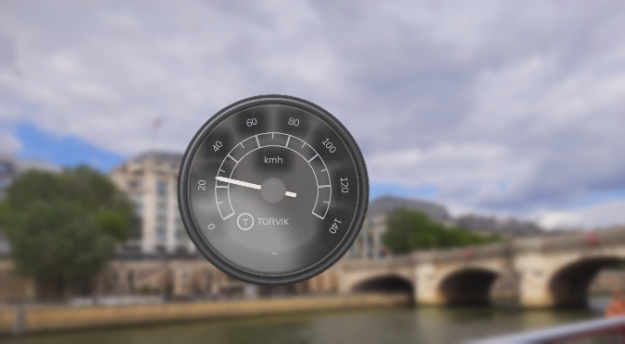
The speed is {"value": 25, "unit": "km/h"}
